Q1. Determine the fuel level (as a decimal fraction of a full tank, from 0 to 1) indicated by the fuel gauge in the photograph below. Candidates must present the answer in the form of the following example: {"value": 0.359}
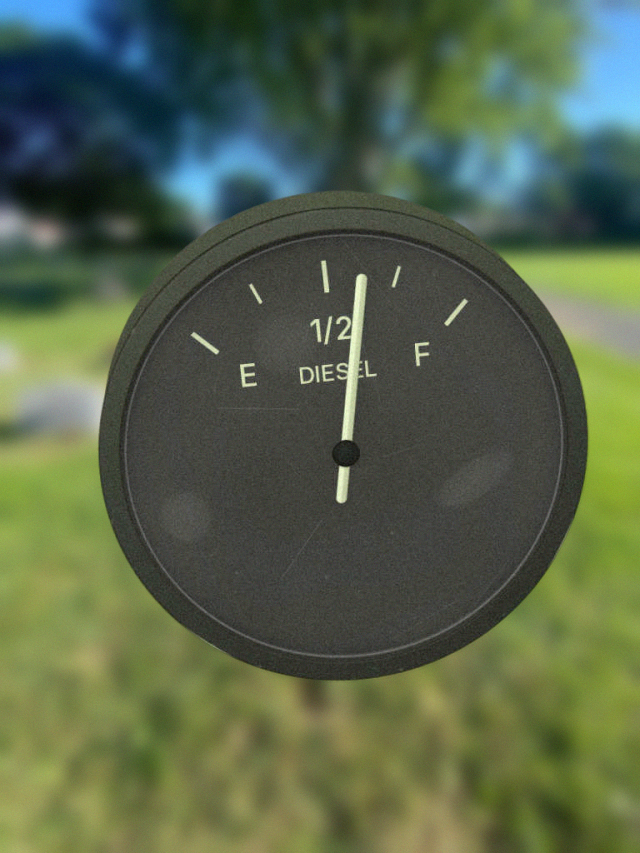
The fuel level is {"value": 0.625}
